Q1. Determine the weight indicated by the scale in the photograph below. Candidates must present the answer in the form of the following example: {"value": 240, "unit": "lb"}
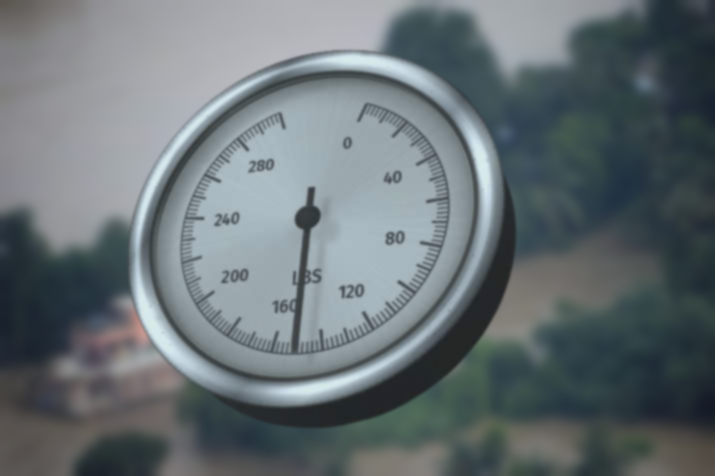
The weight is {"value": 150, "unit": "lb"}
